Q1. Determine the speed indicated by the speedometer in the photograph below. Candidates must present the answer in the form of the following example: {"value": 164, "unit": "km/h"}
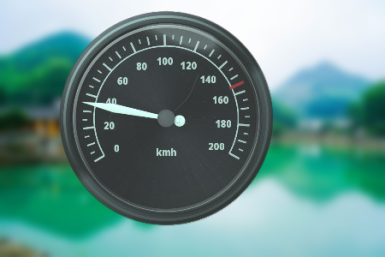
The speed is {"value": 35, "unit": "km/h"}
